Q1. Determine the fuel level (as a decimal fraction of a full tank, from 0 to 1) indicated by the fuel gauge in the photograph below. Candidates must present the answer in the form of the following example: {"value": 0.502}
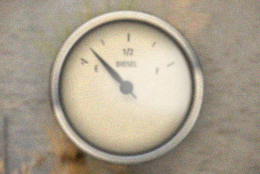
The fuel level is {"value": 0.125}
